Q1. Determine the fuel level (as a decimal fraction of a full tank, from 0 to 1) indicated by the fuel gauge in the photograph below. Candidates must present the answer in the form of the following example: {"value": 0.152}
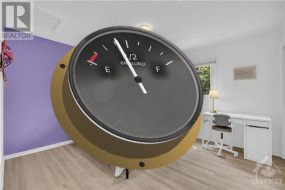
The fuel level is {"value": 0.375}
